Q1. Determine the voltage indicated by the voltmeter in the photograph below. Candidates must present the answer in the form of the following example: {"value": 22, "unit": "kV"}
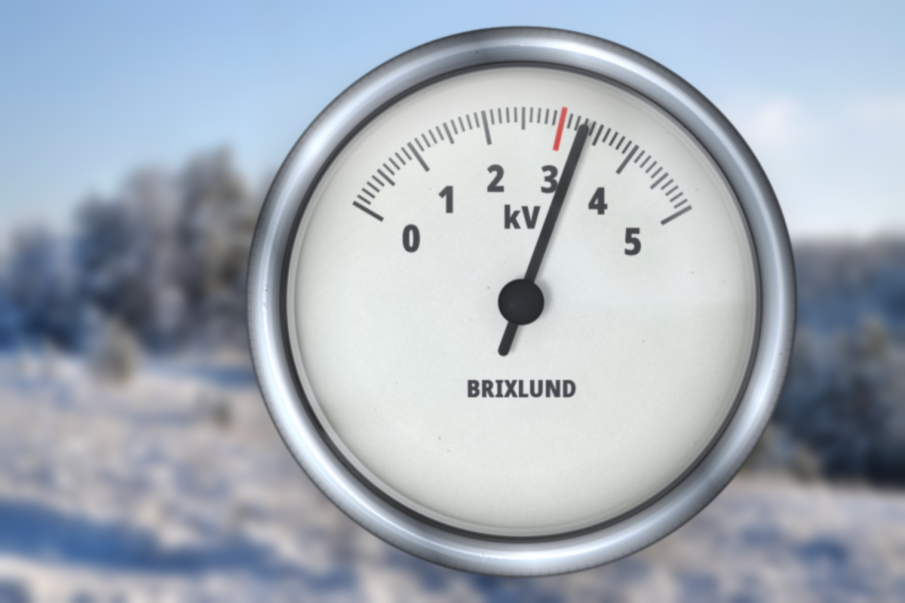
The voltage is {"value": 3.3, "unit": "kV"}
